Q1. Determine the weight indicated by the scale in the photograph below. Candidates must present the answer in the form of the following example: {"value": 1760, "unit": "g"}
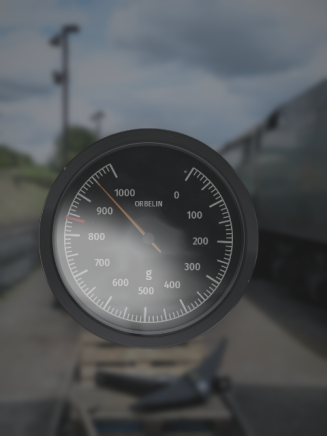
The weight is {"value": 950, "unit": "g"}
